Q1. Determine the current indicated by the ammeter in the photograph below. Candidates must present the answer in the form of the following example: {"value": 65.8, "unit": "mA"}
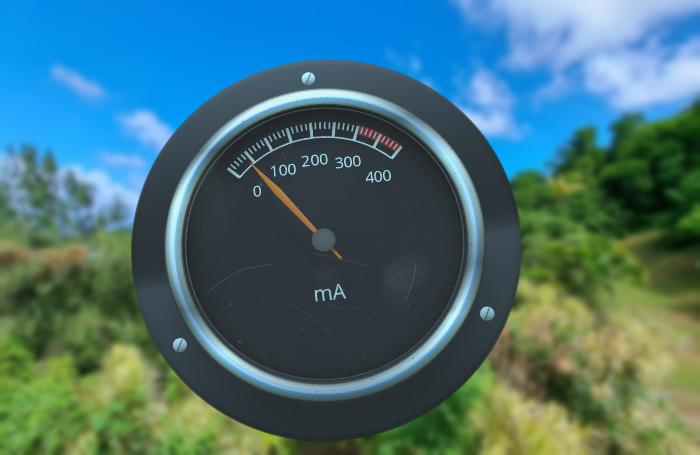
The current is {"value": 40, "unit": "mA"}
